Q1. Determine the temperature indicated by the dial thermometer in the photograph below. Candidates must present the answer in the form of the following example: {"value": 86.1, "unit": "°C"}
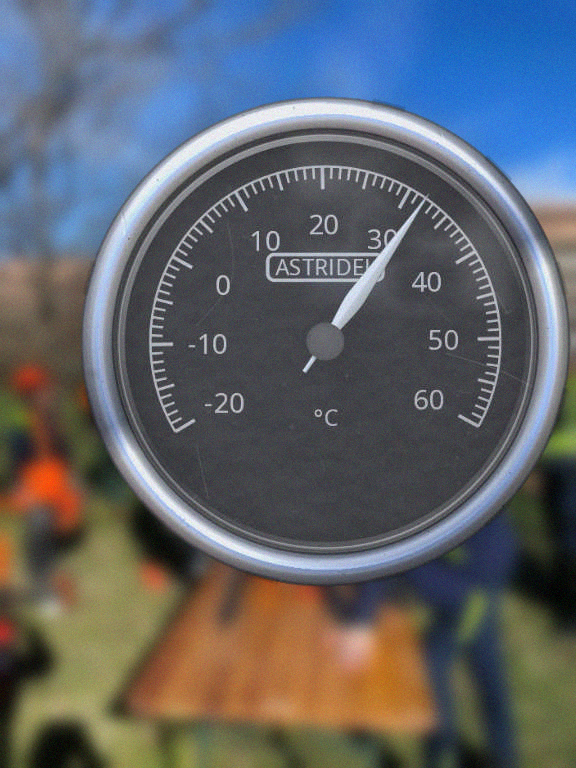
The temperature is {"value": 32, "unit": "°C"}
